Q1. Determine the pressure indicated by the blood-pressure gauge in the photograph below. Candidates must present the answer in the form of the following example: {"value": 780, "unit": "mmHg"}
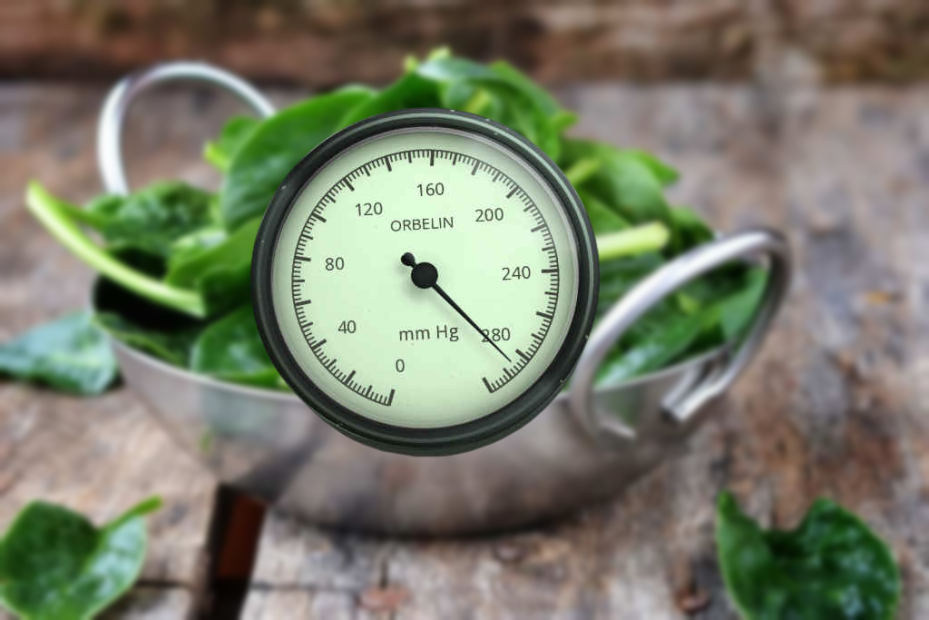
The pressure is {"value": 286, "unit": "mmHg"}
